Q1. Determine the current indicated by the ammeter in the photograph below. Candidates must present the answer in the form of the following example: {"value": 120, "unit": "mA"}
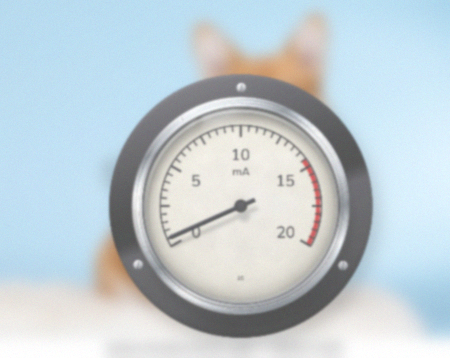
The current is {"value": 0.5, "unit": "mA"}
